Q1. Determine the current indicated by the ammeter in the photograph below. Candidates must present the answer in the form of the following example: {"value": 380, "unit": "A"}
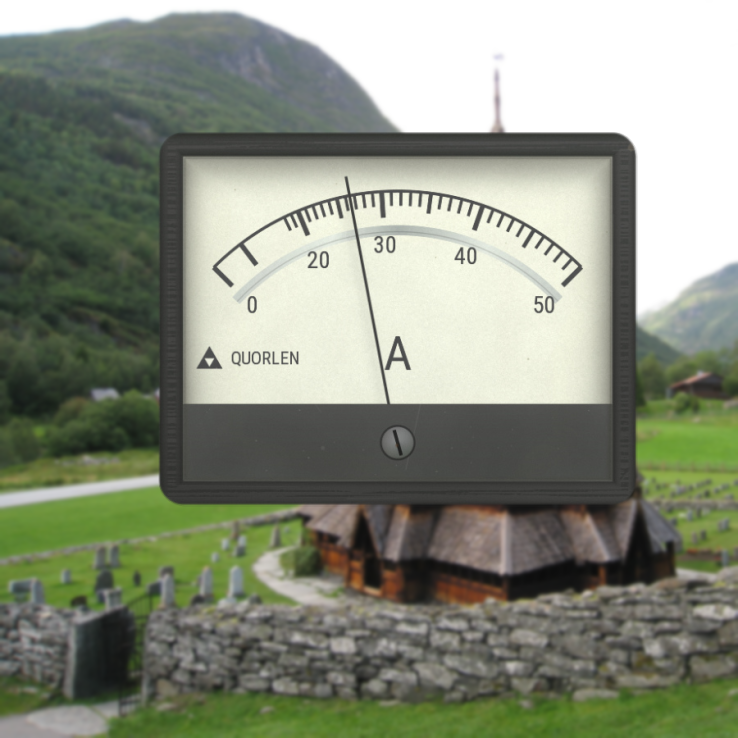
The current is {"value": 26.5, "unit": "A"}
